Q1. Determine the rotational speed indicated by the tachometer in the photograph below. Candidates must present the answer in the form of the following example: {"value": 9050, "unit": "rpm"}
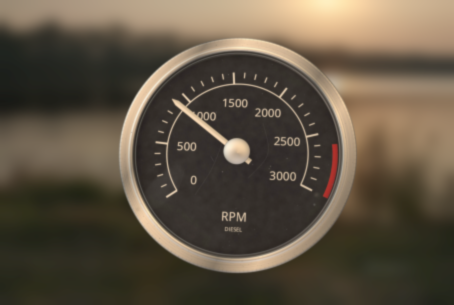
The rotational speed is {"value": 900, "unit": "rpm"}
